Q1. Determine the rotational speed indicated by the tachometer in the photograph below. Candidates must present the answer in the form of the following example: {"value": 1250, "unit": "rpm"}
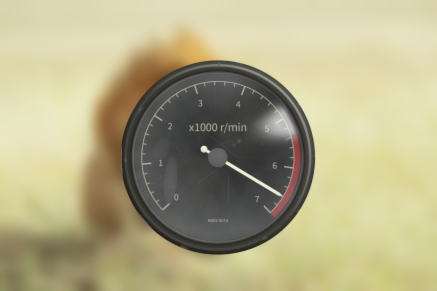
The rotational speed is {"value": 6600, "unit": "rpm"}
